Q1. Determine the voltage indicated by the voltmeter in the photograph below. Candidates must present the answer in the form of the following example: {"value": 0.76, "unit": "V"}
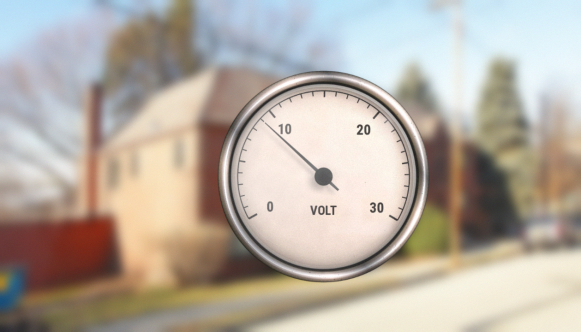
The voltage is {"value": 9, "unit": "V"}
